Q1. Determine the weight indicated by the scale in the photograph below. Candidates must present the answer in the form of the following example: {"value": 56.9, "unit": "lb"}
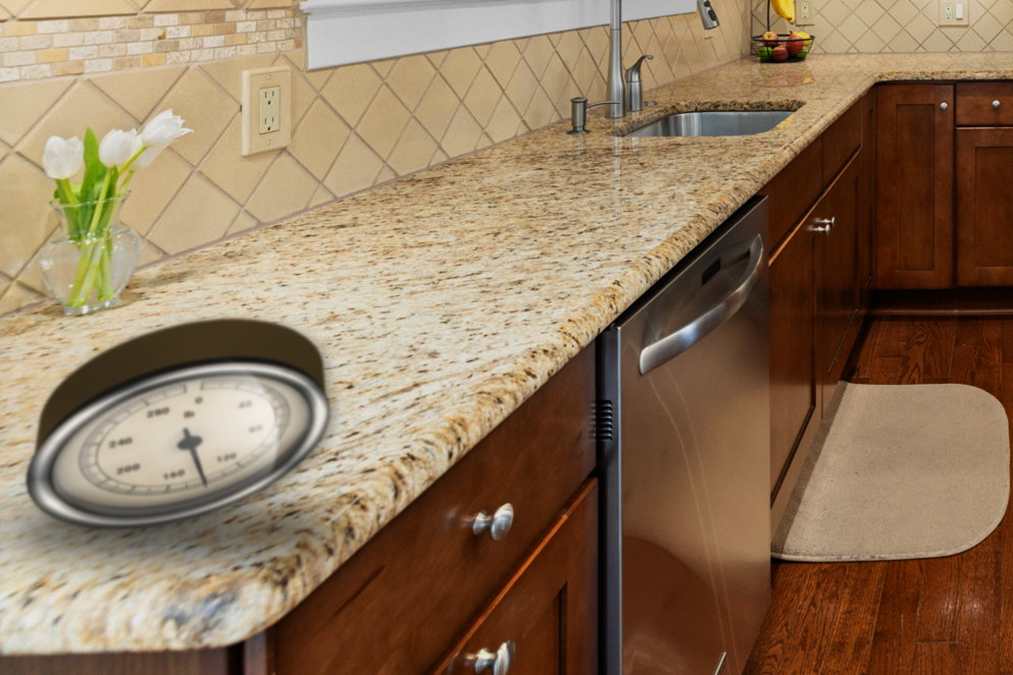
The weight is {"value": 140, "unit": "lb"}
